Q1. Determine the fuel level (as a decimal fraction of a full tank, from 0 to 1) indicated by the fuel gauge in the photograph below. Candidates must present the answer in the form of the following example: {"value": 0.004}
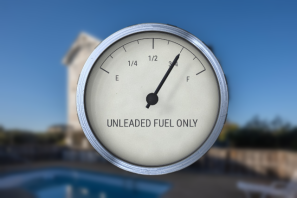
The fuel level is {"value": 0.75}
